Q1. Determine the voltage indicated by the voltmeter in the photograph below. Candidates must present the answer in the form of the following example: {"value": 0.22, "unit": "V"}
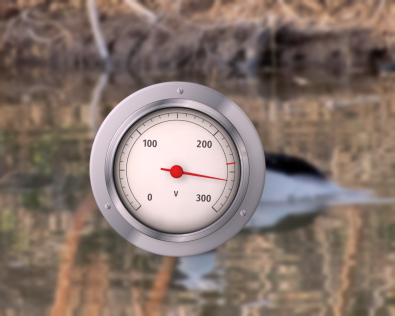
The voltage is {"value": 260, "unit": "V"}
